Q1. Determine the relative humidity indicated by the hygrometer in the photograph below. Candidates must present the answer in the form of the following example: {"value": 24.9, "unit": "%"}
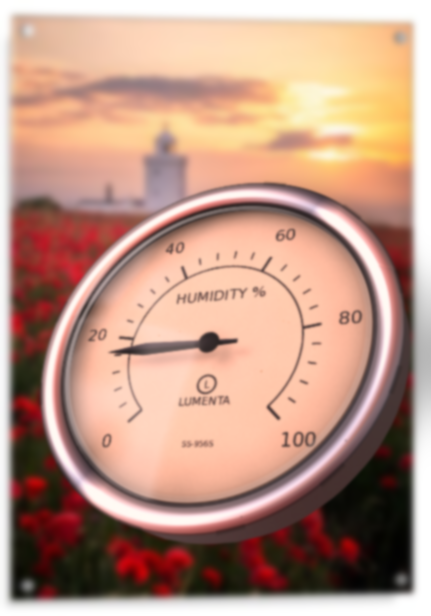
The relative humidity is {"value": 16, "unit": "%"}
